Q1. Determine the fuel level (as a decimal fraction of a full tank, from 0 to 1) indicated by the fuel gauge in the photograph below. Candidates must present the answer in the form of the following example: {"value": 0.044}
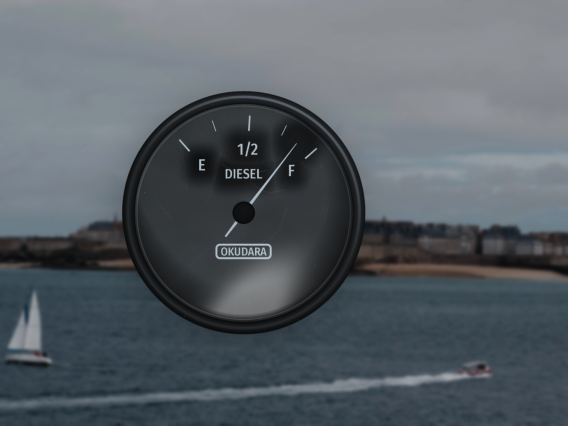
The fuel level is {"value": 0.875}
